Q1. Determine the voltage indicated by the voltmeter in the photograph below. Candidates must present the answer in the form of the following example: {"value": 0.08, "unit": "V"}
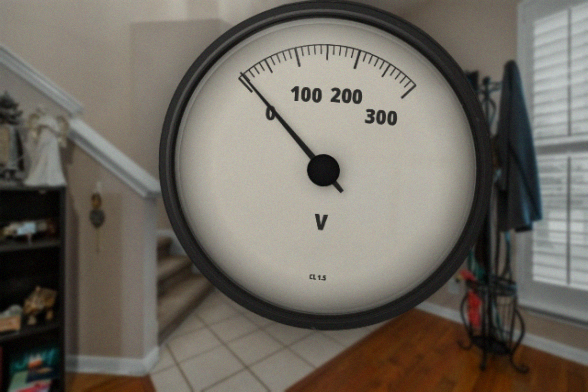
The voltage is {"value": 10, "unit": "V"}
